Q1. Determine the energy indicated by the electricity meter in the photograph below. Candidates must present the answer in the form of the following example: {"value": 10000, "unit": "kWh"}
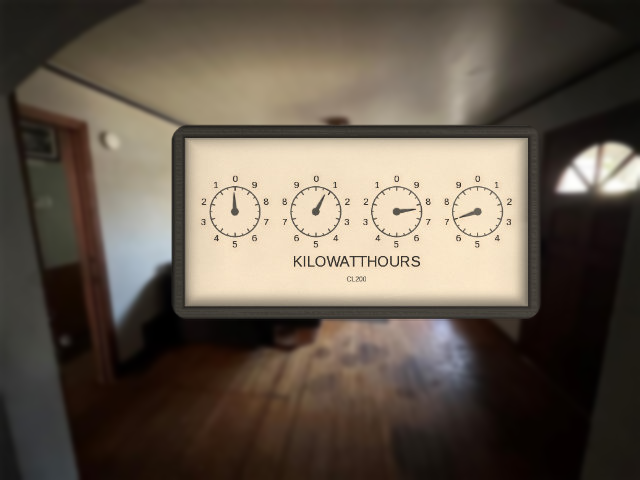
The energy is {"value": 77, "unit": "kWh"}
